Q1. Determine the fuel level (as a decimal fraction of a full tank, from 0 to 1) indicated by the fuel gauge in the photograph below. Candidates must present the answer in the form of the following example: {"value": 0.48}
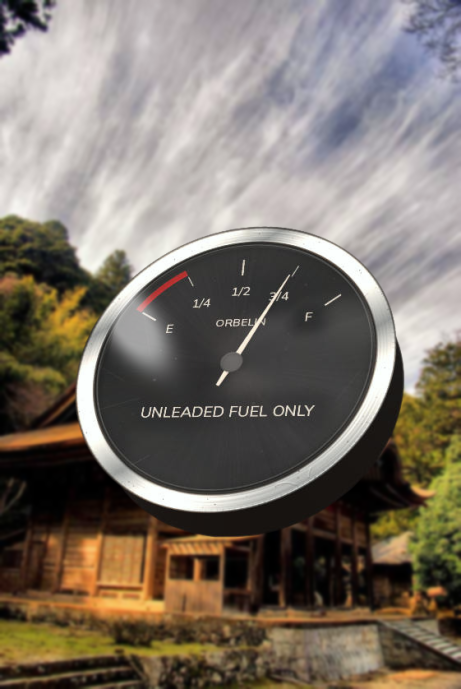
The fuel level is {"value": 0.75}
